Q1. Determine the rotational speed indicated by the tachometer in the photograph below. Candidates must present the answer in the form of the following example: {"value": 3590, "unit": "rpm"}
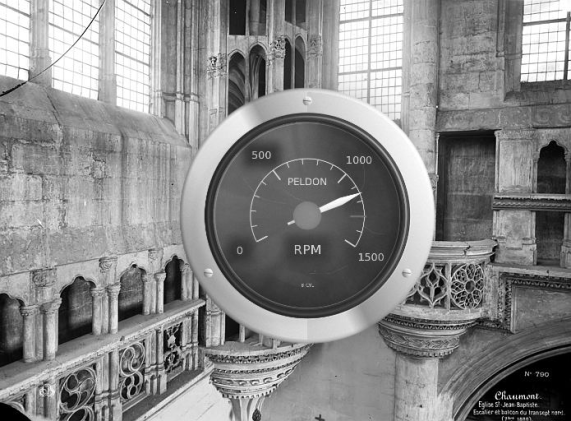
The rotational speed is {"value": 1150, "unit": "rpm"}
